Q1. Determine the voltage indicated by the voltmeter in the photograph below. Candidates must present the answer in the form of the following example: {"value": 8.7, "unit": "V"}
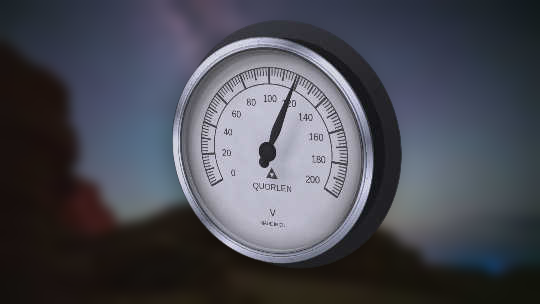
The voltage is {"value": 120, "unit": "V"}
